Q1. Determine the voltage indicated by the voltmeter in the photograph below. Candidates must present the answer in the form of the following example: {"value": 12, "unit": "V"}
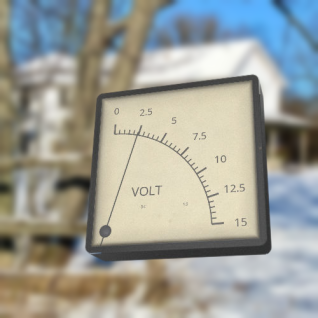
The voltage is {"value": 2.5, "unit": "V"}
